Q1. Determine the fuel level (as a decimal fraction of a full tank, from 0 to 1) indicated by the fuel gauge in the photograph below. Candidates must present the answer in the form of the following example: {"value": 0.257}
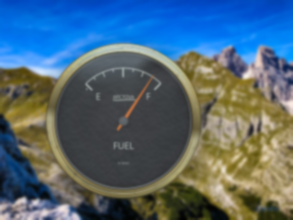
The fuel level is {"value": 0.875}
